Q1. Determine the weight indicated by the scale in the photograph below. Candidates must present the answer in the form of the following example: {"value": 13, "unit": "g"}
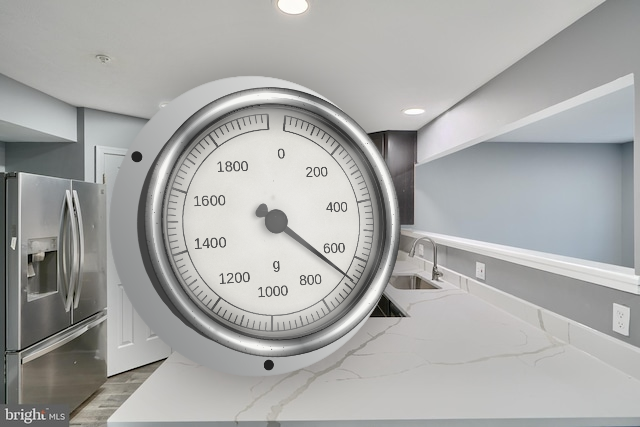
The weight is {"value": 680, "unit": "g"}
